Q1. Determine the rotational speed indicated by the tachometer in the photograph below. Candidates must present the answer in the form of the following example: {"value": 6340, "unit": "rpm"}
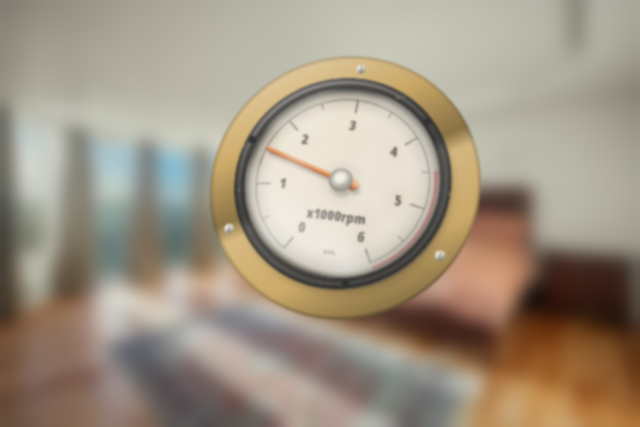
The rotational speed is {"value": 1500, "unit": "rpm"}
